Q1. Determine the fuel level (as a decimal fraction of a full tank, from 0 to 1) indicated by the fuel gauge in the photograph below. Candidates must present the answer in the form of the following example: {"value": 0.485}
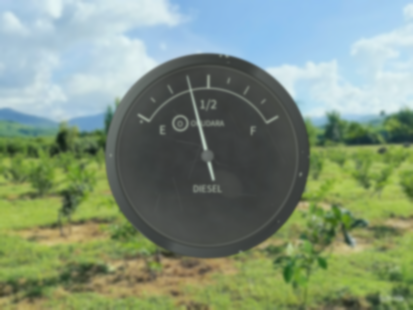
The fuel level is {"value": 0.375}
